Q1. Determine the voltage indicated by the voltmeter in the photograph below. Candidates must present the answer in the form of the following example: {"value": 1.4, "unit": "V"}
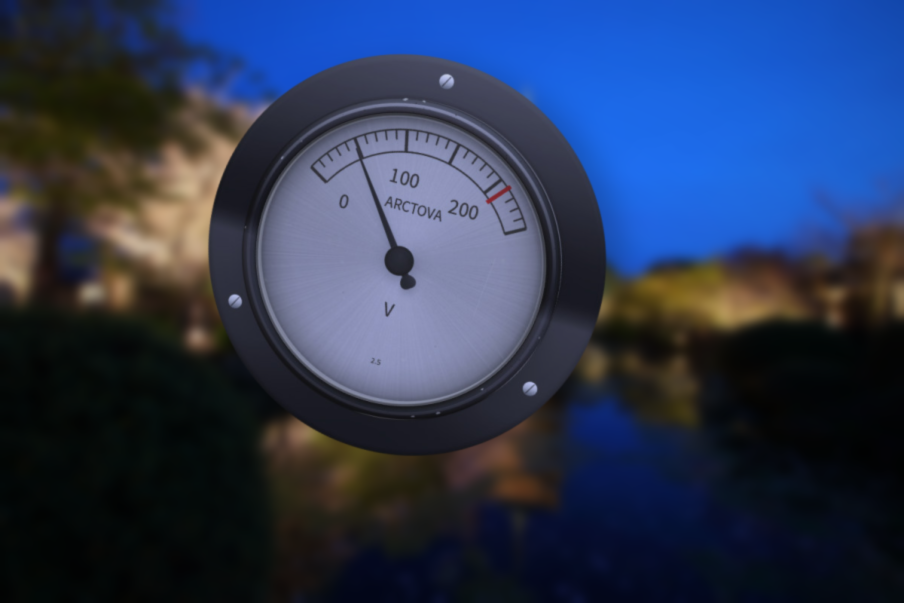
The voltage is {"value": 50, "unit": "V"}
